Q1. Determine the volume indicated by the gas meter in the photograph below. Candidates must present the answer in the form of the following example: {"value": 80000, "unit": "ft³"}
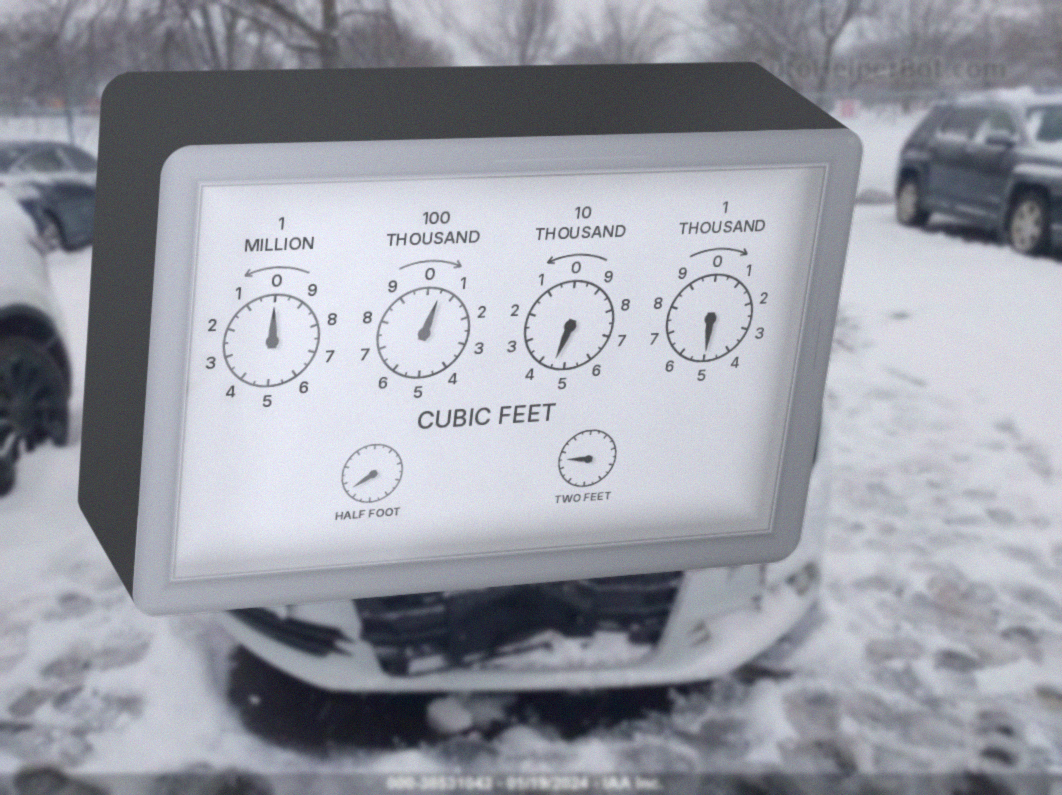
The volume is {"value": 4500, "unit": "ft³"}
